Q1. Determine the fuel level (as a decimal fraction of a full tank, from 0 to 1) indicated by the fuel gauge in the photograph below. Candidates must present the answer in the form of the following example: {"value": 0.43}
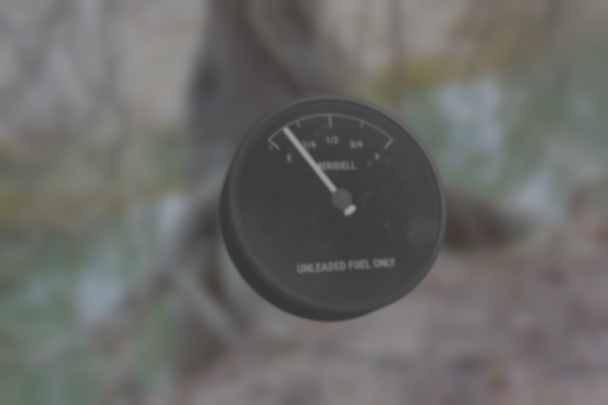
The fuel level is {"value": 0.125}
